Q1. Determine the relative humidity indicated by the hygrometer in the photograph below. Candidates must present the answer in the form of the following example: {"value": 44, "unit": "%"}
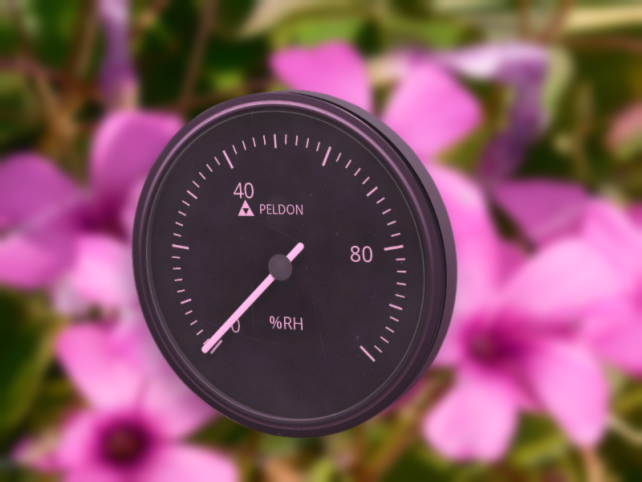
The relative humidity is {"value": 1, "unit": "%"}
